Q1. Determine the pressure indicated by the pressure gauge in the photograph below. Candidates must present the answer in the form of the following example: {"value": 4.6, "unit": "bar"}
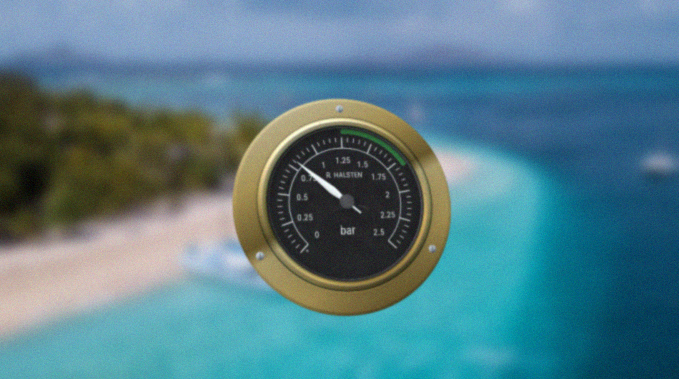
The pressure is {"value": 0.8, "unit": "bar"}
